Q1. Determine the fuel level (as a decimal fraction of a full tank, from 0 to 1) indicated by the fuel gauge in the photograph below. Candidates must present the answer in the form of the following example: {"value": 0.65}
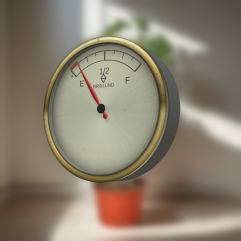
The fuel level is {"value": 0.125}
